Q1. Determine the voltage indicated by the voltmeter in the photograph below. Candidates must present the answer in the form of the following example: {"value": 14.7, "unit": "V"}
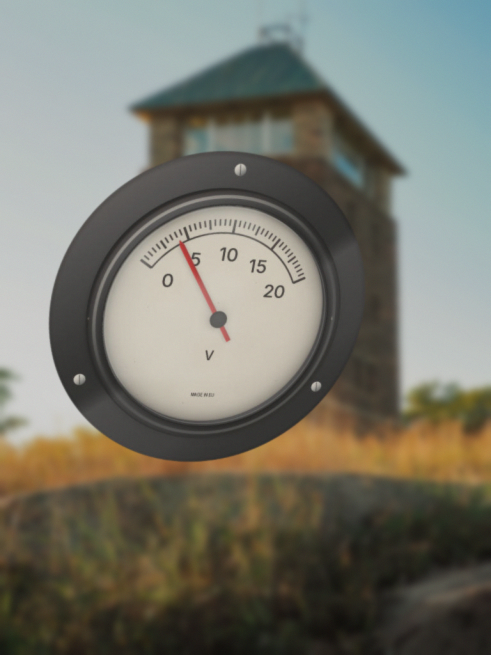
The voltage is {"value": 4, "unit": "V"}
